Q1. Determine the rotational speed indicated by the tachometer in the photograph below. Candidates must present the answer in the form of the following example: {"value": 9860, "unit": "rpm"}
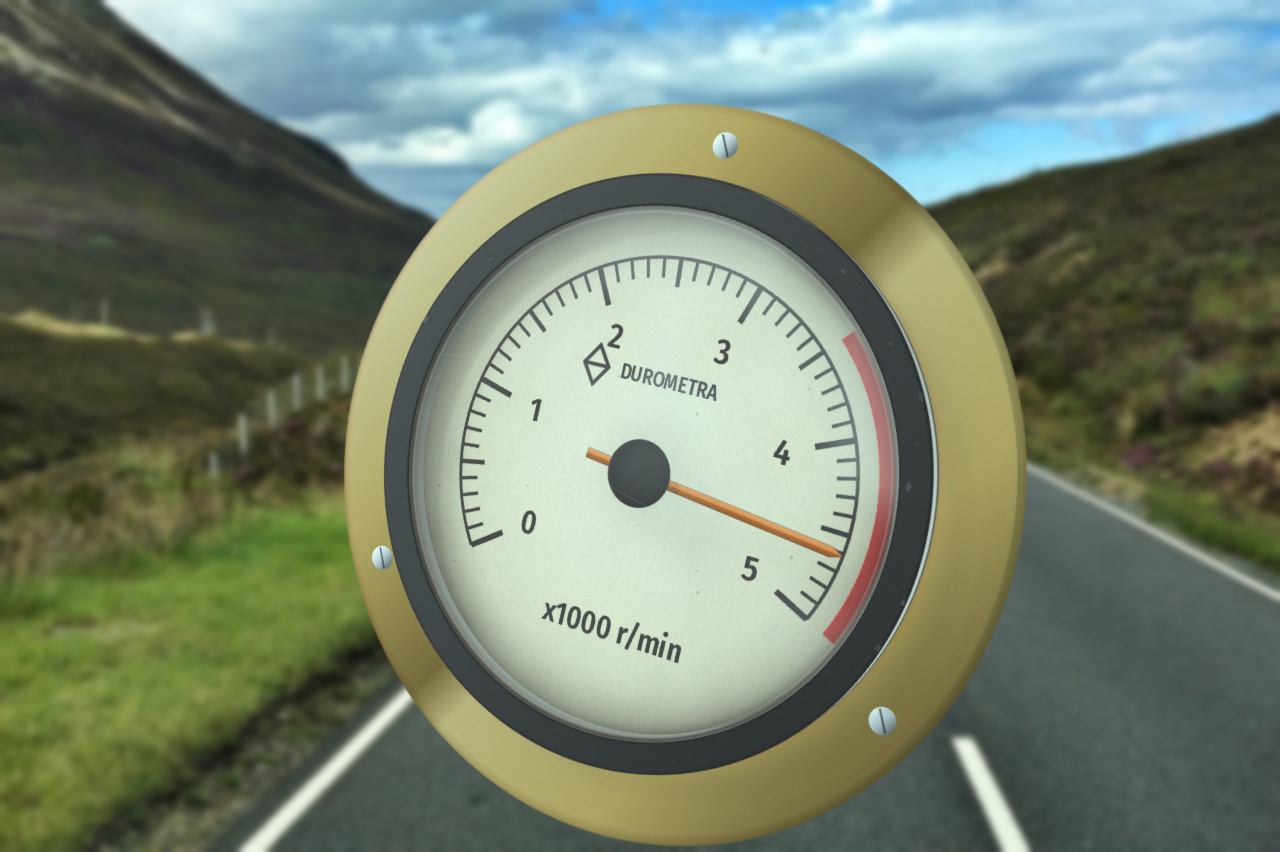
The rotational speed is {"value": 4600, "unit": "rpm"}
